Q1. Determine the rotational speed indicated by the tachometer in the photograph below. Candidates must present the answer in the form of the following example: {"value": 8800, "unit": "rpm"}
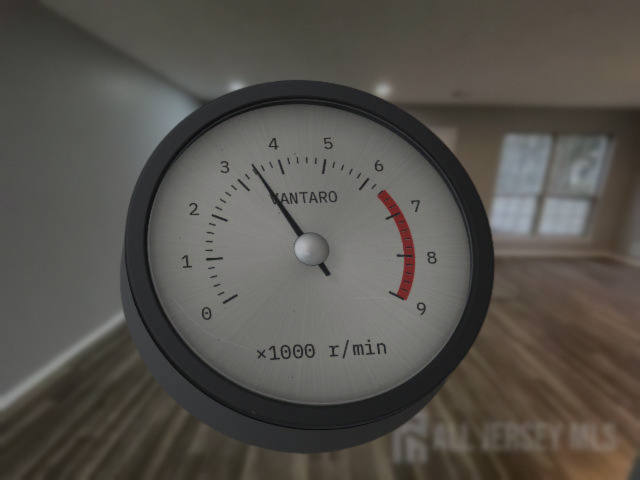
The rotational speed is {"value": 3400, "unit": "rpm"}
